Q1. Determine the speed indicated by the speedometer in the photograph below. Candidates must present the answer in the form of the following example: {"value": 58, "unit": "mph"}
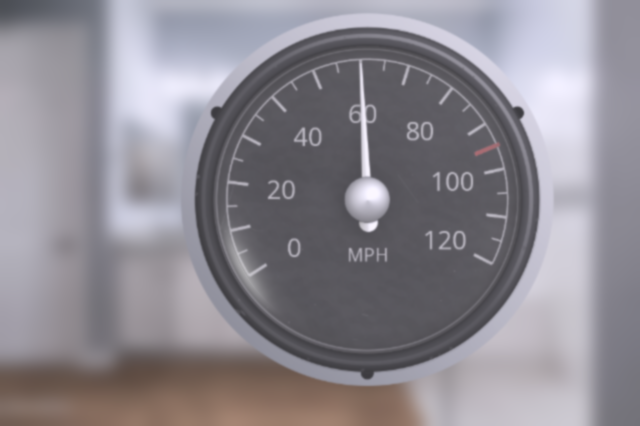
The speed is {"value": 60, "unit": "mph"}
